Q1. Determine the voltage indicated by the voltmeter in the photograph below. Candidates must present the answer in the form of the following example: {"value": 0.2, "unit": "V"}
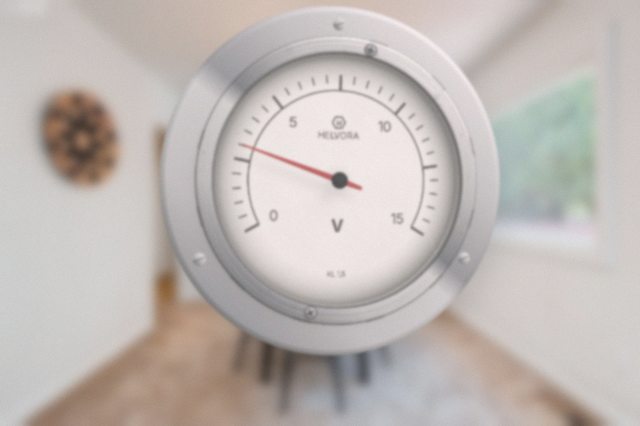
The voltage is {"value": 3, "unit": "V"}
